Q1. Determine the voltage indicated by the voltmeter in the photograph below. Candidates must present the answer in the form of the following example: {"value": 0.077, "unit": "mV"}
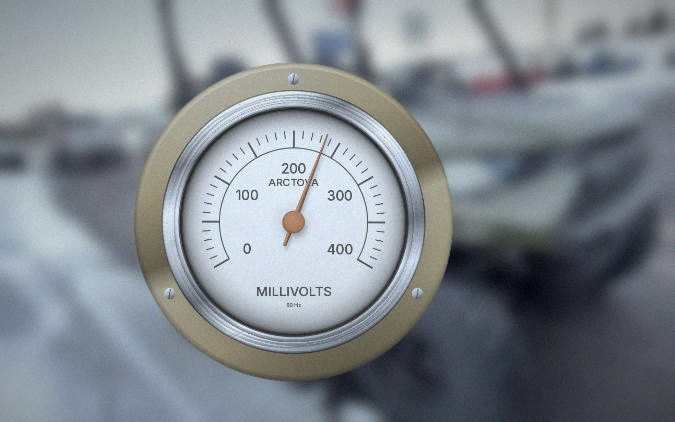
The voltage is {"value": 235, "unit": "mV"}
